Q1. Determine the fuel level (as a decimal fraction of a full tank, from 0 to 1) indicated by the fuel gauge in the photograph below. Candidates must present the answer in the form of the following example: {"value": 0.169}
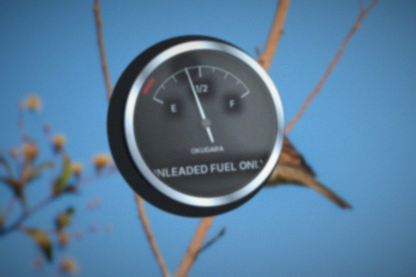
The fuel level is {"value": 0.375}
